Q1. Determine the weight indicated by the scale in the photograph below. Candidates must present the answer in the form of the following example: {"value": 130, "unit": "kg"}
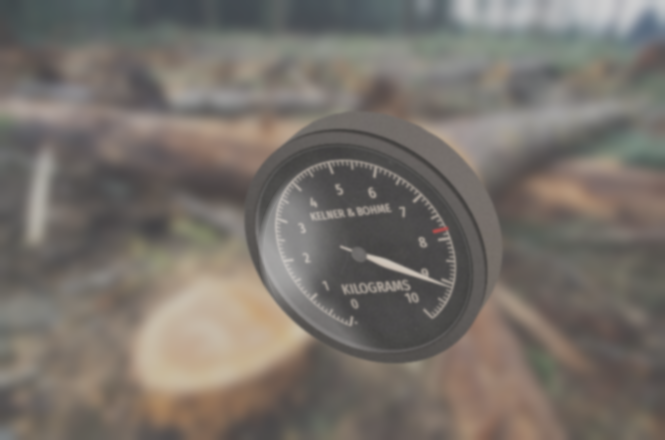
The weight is {"value": 9, "unit": "kg"}
